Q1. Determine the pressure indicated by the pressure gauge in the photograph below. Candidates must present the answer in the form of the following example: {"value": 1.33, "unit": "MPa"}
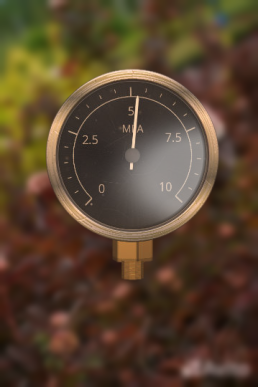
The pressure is {"value": 5.25, "unit": "MPa"}
